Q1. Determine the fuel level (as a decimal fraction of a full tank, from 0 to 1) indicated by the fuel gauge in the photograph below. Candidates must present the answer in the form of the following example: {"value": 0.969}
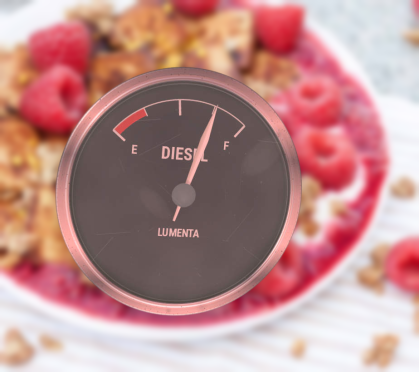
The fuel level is {"value": 0.75}
